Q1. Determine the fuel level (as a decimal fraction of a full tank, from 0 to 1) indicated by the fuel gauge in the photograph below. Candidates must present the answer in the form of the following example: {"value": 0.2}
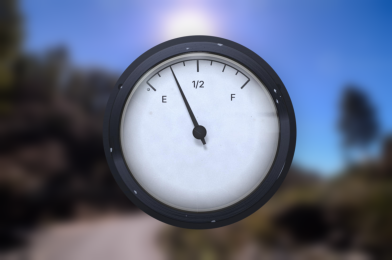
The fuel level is {"value": 0.25}
